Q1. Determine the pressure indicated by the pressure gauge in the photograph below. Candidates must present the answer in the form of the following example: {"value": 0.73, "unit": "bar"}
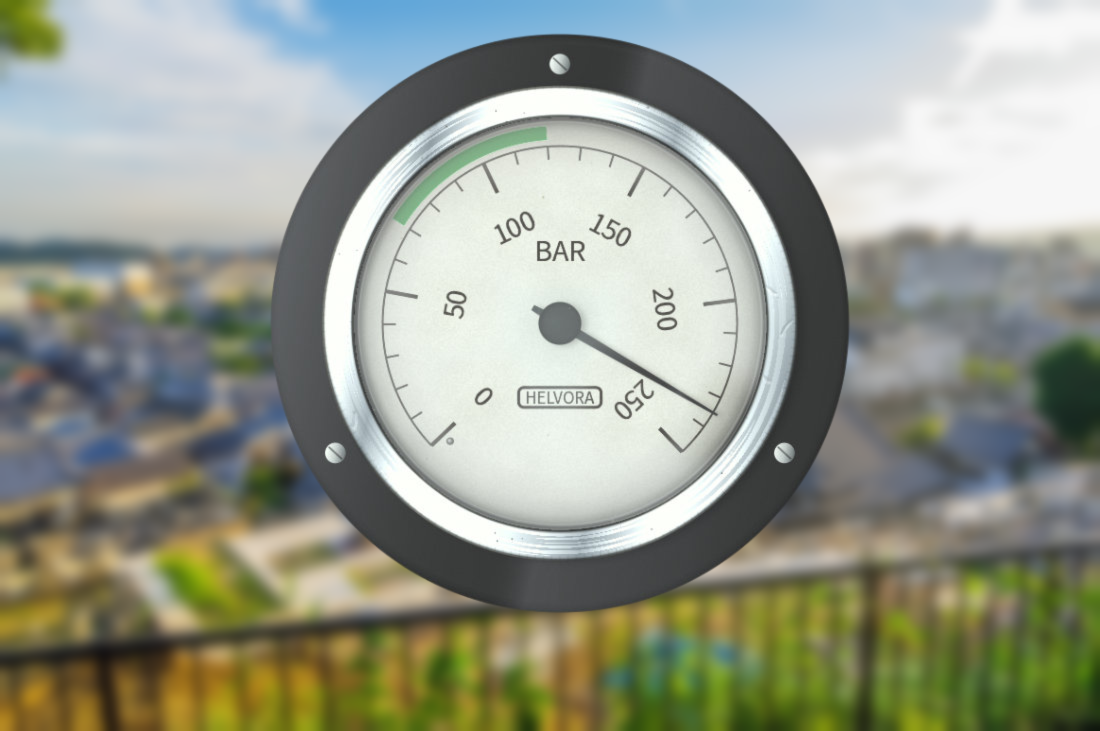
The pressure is {"value": 235, "unit": "bar"}
